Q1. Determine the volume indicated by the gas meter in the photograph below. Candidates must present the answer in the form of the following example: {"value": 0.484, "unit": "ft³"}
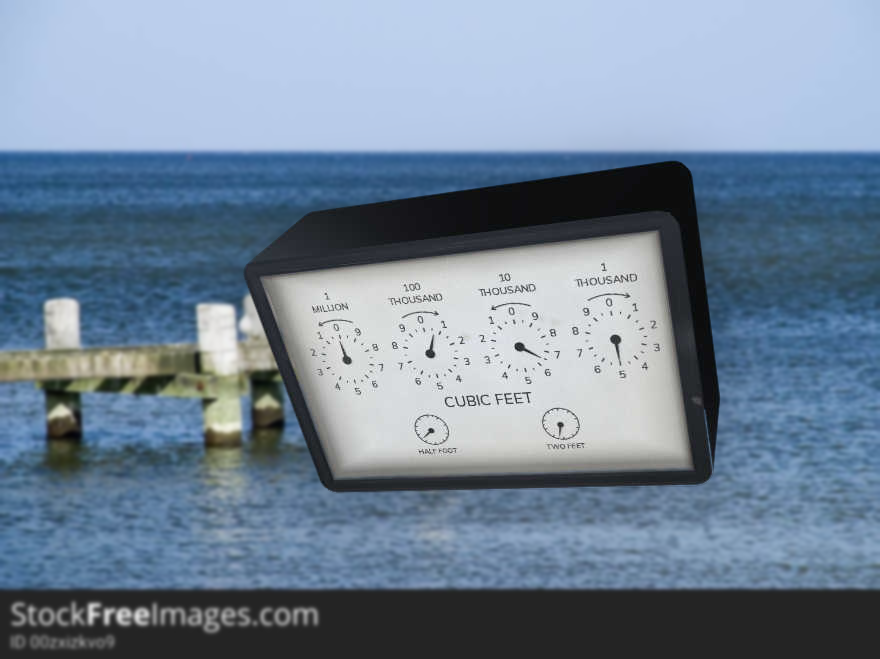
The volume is {"value": 6500, "unit": "ft³"}
